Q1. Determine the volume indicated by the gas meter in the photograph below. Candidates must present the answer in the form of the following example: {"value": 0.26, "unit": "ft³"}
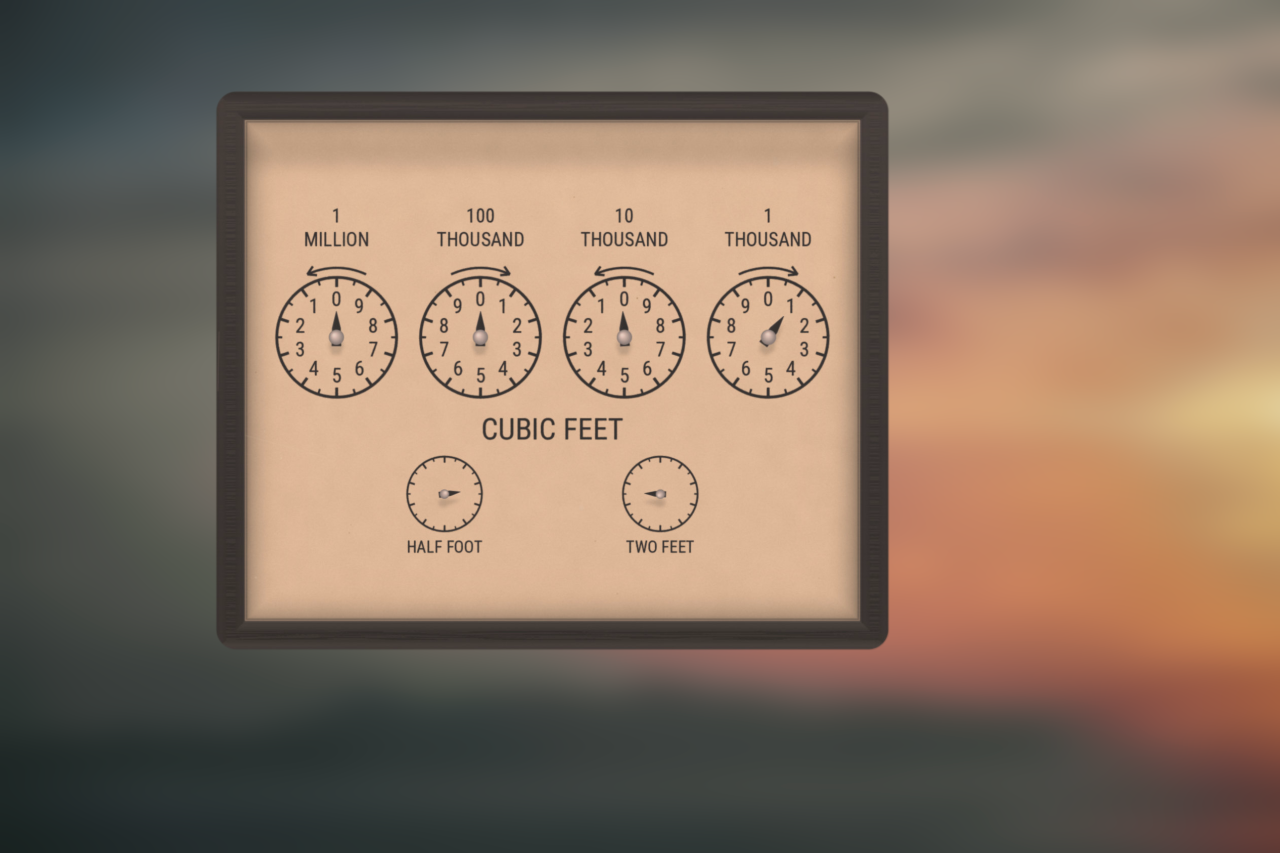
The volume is {"value": 100, "unit": "ft³"}
